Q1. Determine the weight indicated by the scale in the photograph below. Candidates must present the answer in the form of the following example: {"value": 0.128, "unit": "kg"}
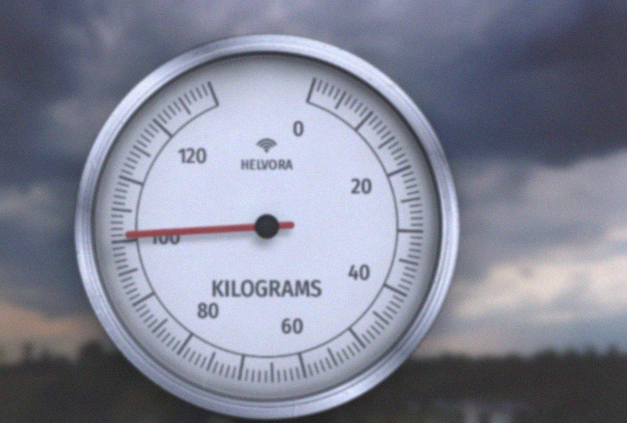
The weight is {"value": 101, "unit": "kg"}
